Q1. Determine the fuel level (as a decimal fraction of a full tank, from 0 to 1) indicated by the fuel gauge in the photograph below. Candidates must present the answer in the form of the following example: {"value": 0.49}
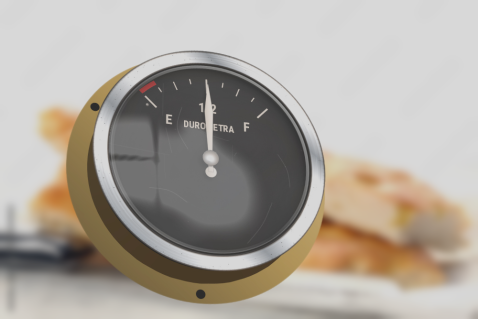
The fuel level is {"value": 0.5}
